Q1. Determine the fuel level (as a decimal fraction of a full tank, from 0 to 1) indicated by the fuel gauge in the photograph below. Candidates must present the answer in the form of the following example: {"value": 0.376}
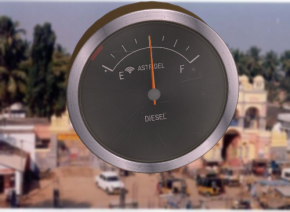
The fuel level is {"value": 0.5}
